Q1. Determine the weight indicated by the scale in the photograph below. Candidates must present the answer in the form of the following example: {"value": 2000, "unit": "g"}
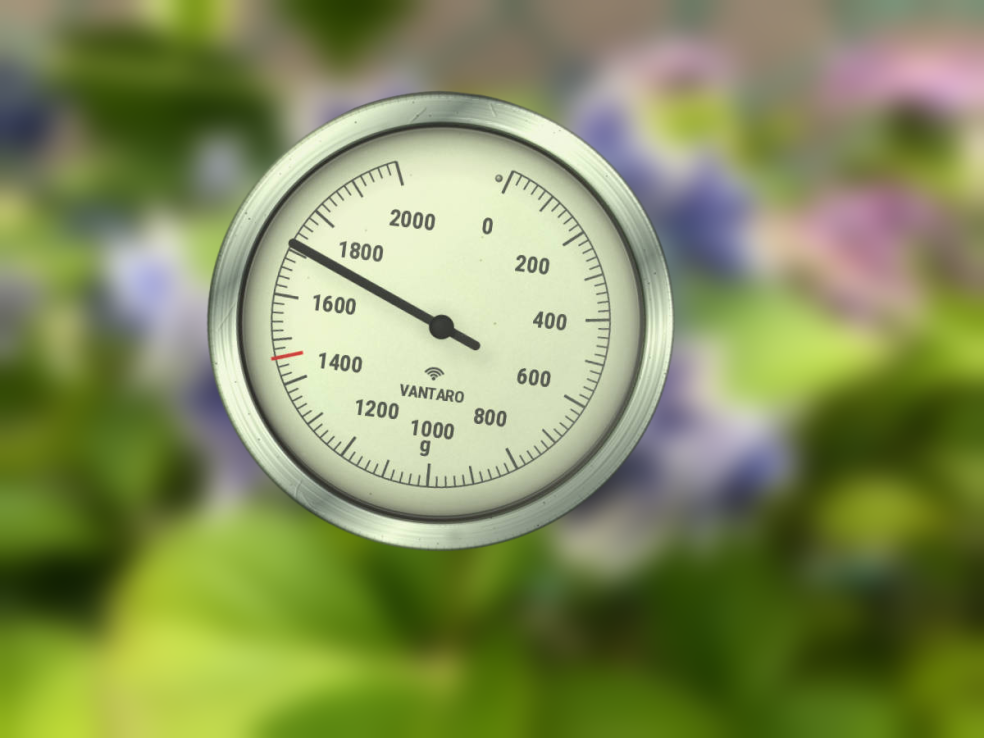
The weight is {"value": 1720, "unit": "g"}
